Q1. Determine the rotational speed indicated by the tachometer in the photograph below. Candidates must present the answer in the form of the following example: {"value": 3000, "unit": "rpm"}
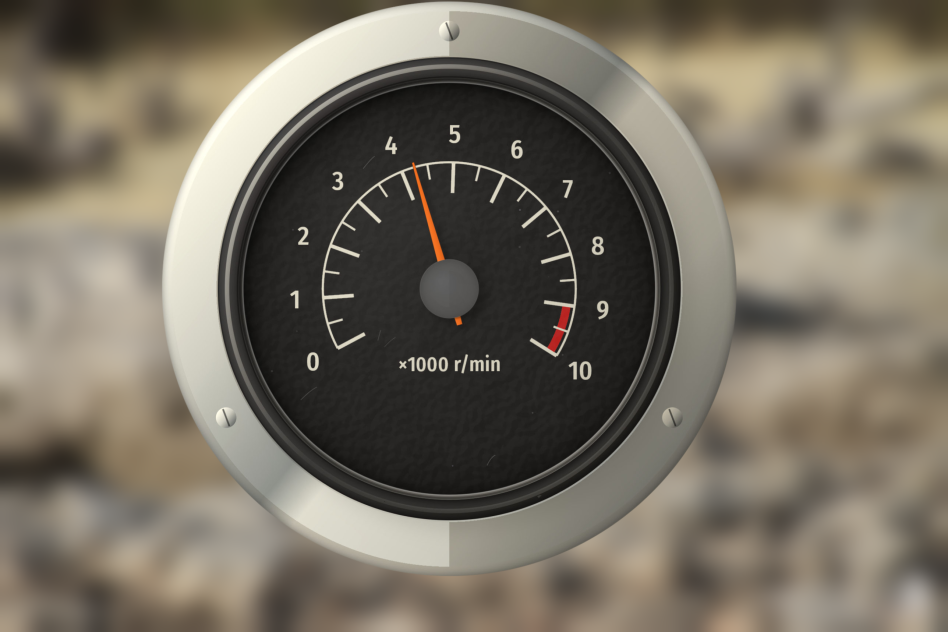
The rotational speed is {"value": 4250, "unit": "rpm"}
